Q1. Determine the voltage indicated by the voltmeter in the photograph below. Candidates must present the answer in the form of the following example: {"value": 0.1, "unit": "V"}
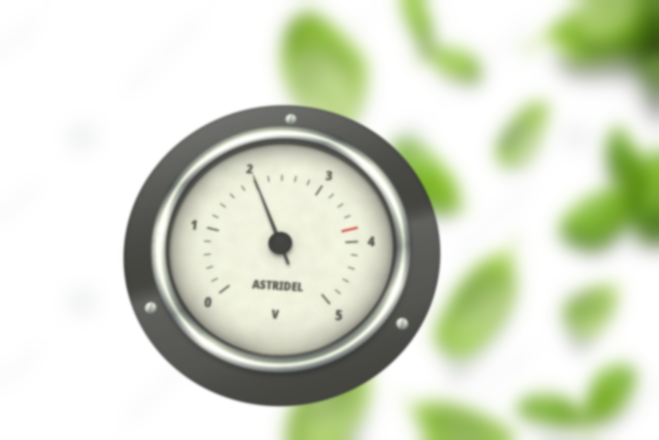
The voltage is {"value": 2, "unit": "V"}
